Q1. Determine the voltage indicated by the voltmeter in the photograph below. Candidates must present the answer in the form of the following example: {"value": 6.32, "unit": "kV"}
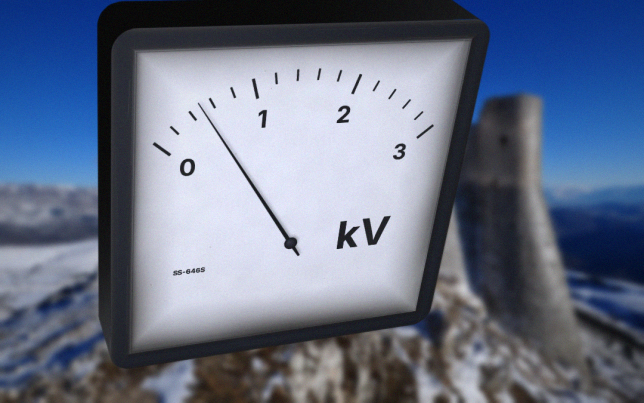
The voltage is {"value": 0.5, "unit": "kV"}
